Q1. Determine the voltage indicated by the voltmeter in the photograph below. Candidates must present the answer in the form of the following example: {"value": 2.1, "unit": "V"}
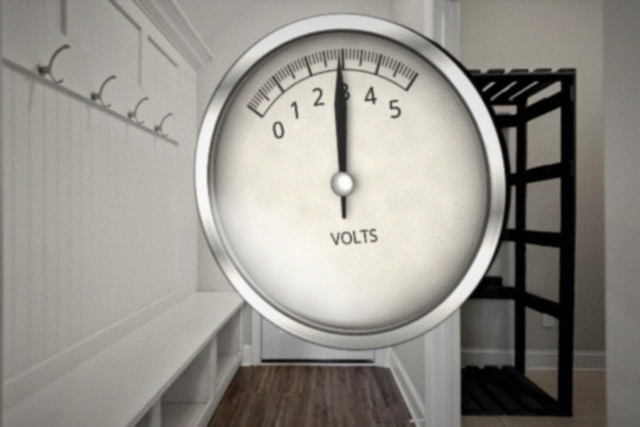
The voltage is {"value": 3, "unit": "V"}
